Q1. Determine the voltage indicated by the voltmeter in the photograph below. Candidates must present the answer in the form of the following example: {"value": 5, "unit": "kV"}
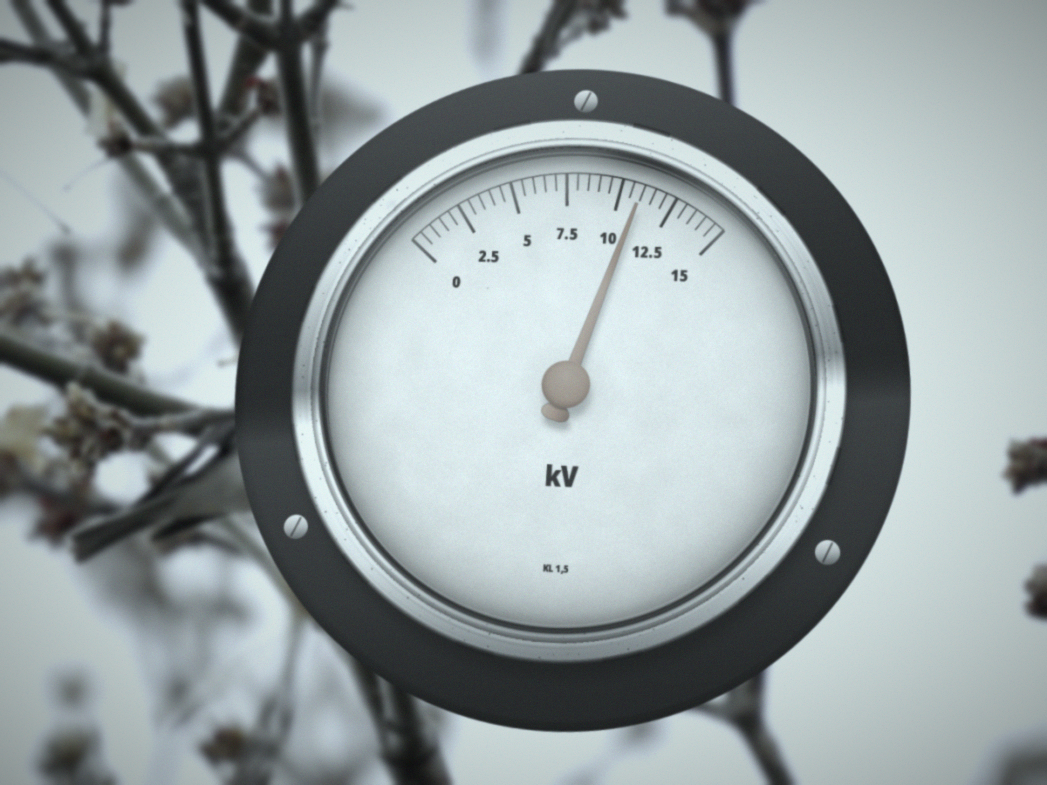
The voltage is {"value": 11, "unit": "kV"}
